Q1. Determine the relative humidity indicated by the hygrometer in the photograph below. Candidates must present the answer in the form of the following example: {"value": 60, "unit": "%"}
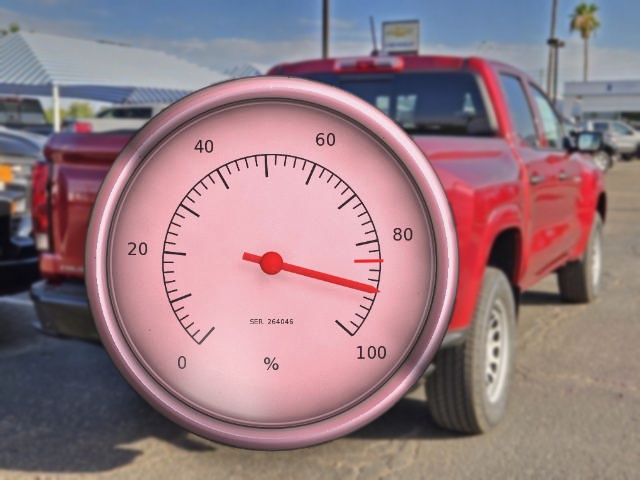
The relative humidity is {"value": 90, "unit": "%"}
